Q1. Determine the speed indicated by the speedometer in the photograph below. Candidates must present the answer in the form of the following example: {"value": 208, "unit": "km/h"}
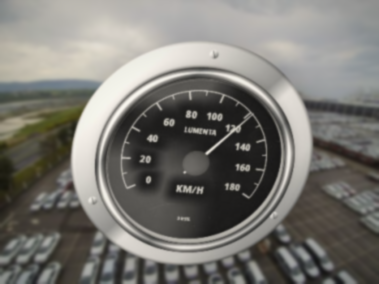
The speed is {"value": 120, "unit": "km/h"}
